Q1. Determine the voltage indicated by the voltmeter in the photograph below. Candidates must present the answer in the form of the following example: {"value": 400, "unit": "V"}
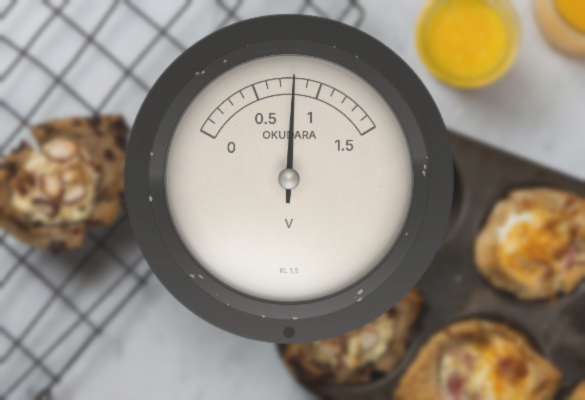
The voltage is {"value": 0.8, "unit": "V"}
